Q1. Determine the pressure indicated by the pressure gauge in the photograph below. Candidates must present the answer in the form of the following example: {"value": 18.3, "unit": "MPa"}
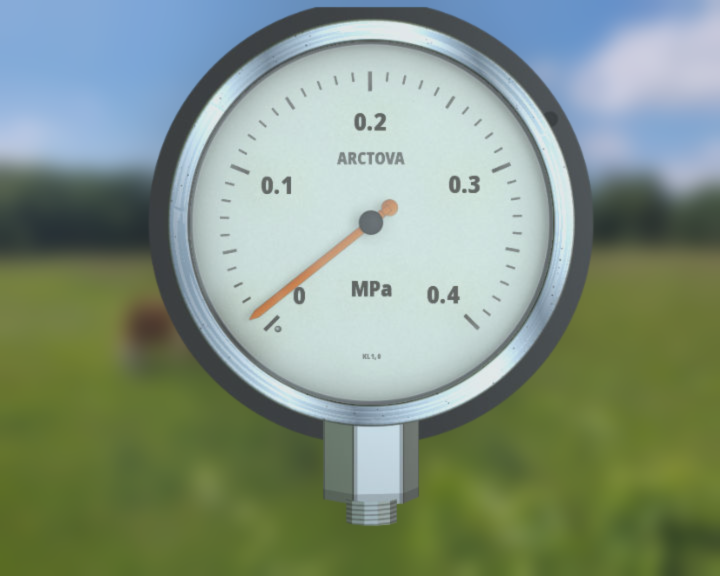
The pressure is {"value": 0.01, "unit": "MPa"}
